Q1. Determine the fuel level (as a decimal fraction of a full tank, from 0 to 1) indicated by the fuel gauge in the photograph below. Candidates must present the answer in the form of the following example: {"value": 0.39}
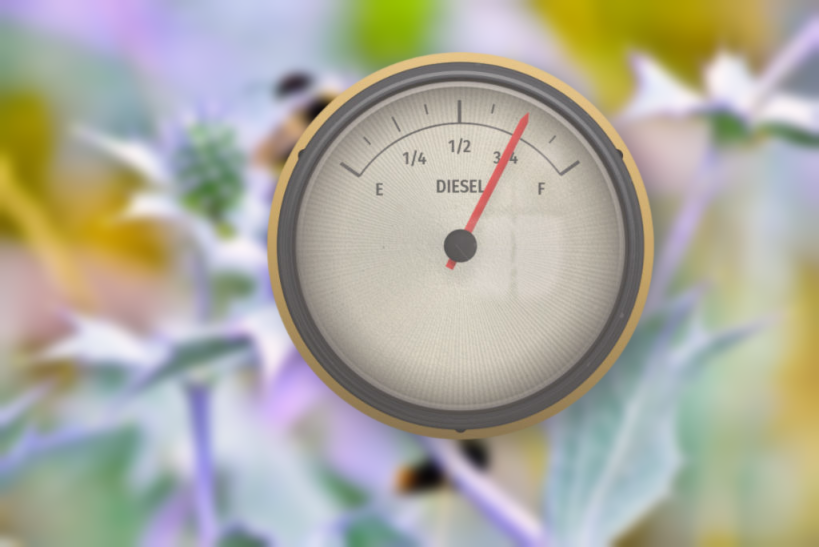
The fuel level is {"value": 0.75}
